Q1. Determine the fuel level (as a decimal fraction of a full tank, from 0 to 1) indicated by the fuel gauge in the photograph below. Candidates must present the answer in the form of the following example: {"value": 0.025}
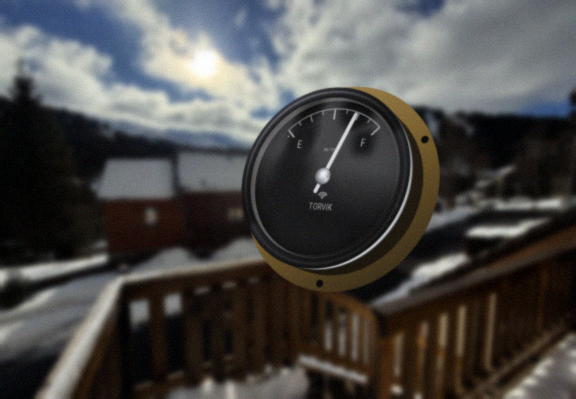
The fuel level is {"value": 0.75}
